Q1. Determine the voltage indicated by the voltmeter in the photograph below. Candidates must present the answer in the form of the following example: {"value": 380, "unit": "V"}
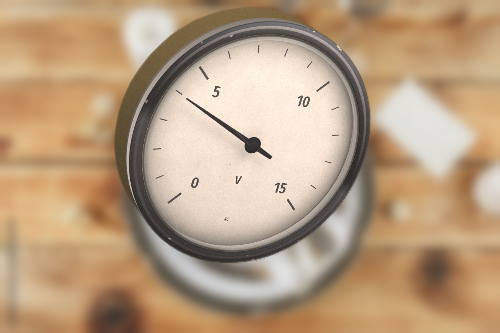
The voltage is {"value": 4, "unit": "V"}
